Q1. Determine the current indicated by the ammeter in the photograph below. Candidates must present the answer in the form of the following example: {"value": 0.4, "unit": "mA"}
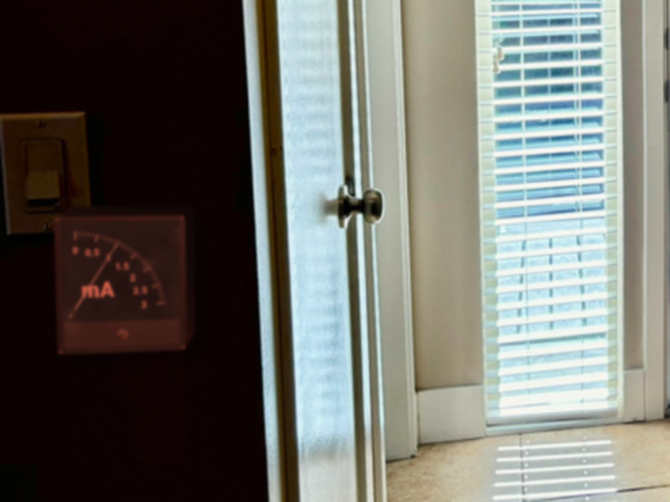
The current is {"value": 1, "unit": "mA"}
